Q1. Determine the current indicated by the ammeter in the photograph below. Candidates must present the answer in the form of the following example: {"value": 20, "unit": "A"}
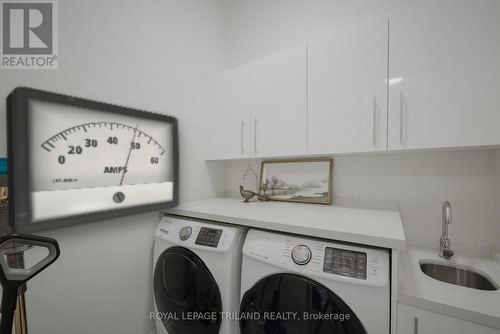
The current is {"value": 48, "unit": "A"}
